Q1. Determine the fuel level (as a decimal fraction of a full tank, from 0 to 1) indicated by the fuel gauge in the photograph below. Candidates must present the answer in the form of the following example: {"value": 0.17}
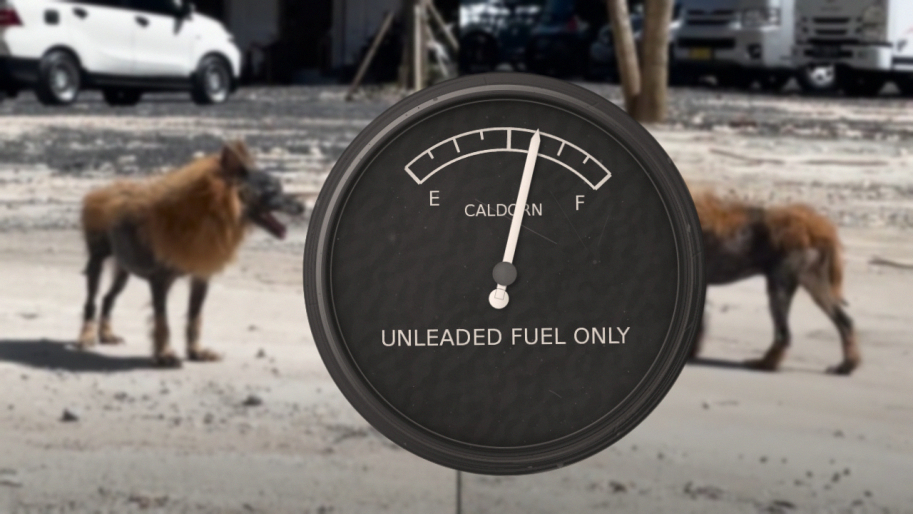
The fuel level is {"value": 0.625}
